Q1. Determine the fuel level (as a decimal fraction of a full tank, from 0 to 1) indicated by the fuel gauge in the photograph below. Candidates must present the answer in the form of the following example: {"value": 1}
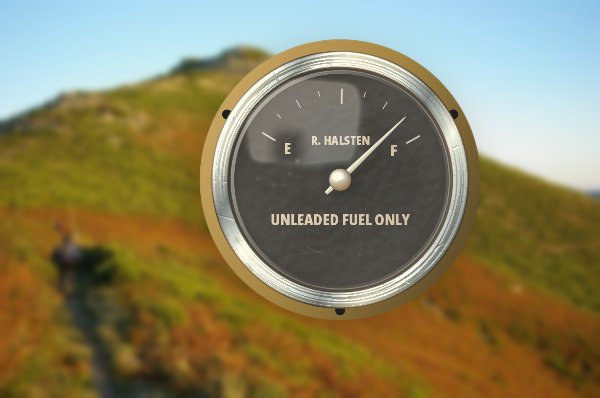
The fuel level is {"value": 0.875}
